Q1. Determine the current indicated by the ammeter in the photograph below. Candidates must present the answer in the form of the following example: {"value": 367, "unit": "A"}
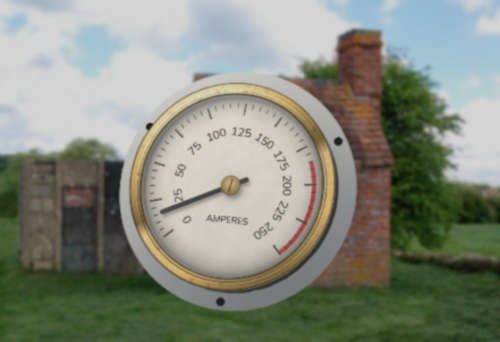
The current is {"value": 15, "unit": "A"}
